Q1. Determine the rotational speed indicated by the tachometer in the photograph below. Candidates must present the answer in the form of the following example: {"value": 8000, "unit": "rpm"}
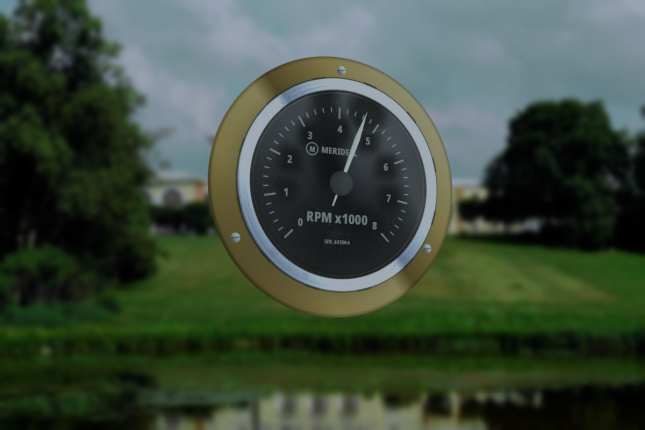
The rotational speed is {"value": 4600, "unit": "rpm"}
